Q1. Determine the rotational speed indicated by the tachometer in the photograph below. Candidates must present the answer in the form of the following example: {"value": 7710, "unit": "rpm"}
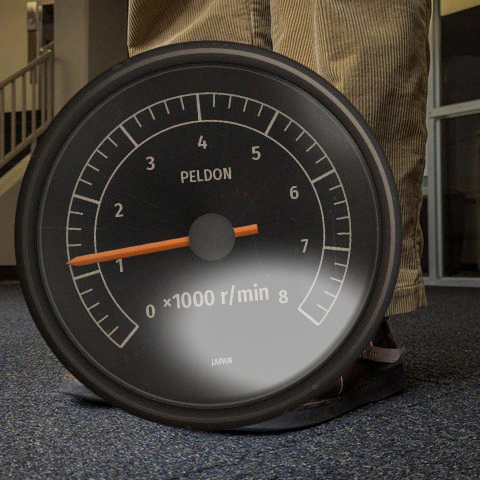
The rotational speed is {"value": 1200, "unit": "rpm"}
